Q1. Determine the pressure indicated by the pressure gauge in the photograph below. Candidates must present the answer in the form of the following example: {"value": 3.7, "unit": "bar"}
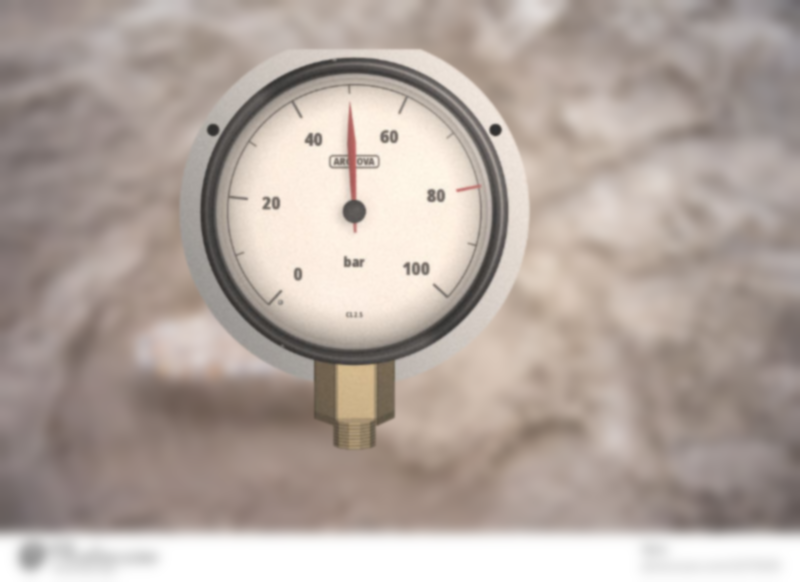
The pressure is {"value": 50, "unit": "bar"}
